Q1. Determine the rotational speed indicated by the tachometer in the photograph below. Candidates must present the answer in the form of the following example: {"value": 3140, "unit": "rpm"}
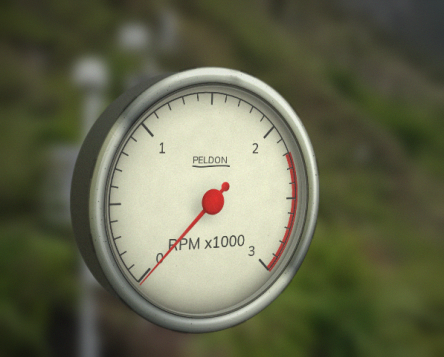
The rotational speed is {"value": 0, "unit": "rpm"}
